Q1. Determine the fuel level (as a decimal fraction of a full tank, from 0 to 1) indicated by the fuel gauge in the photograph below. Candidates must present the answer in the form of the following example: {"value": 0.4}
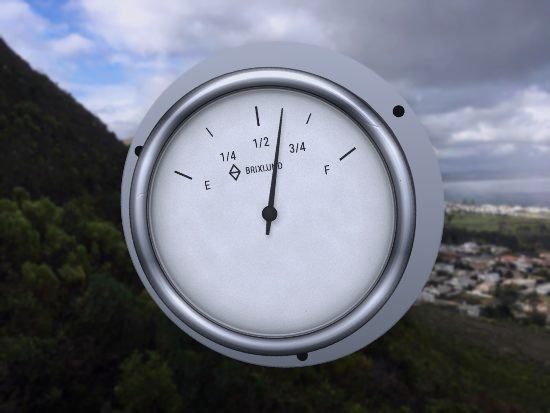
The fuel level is {"value": 0.625}
